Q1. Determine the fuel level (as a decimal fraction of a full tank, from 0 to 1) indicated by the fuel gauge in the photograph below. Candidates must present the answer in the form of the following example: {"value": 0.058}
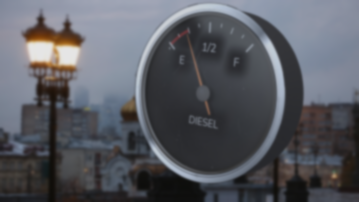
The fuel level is {"value": 0.25}
